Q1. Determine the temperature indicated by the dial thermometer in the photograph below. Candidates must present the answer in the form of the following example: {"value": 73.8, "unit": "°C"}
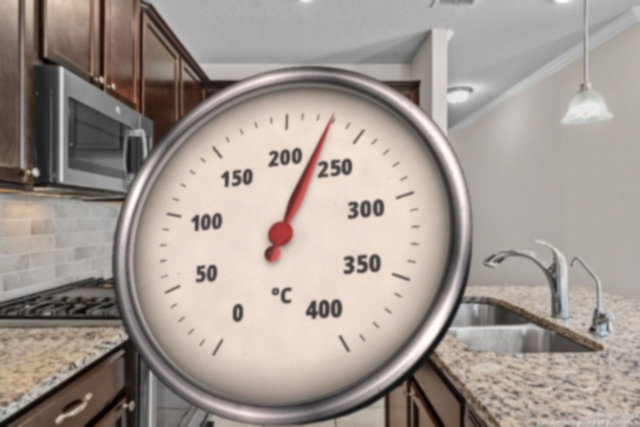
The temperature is {"value": 230, "unit": "°C"}
